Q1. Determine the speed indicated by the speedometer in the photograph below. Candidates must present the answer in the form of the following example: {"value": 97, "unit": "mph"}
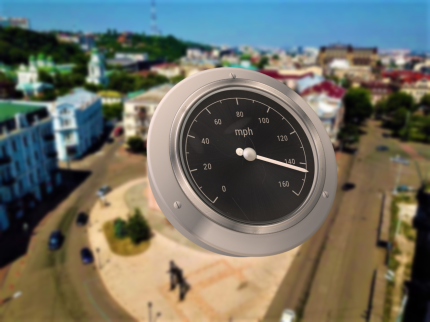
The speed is {"value": 145, "unit": "mph"}
